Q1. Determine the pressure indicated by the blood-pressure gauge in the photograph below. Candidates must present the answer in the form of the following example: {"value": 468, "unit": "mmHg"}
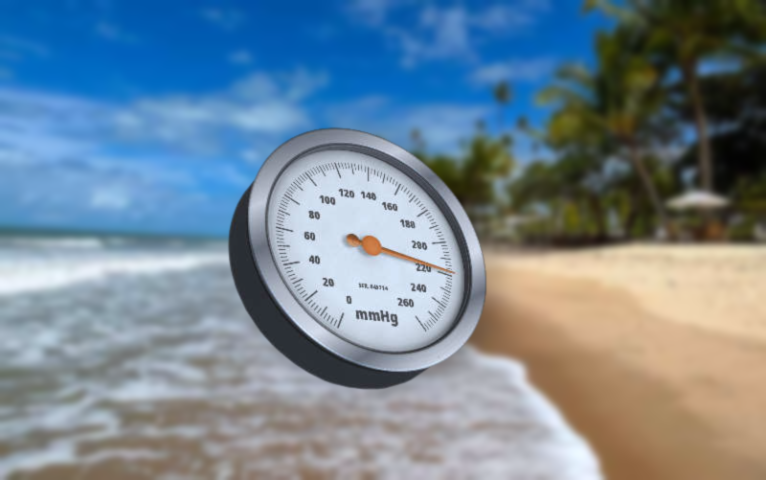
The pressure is {"value": 220, "unit": "mmHg"}
